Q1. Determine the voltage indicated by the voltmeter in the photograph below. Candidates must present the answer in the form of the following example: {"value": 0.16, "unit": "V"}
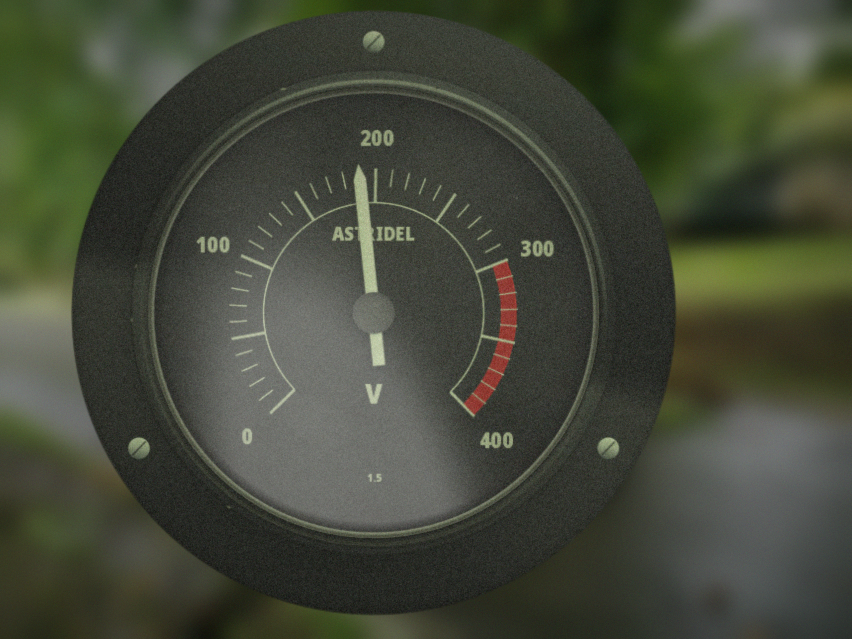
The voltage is {"value": 190, "unit": "V"}
